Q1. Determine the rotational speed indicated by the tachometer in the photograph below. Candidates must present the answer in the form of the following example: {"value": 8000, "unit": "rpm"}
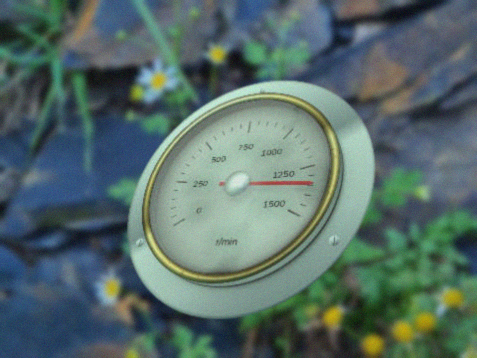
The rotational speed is {"value": 1350, "unit": "rpm"}
